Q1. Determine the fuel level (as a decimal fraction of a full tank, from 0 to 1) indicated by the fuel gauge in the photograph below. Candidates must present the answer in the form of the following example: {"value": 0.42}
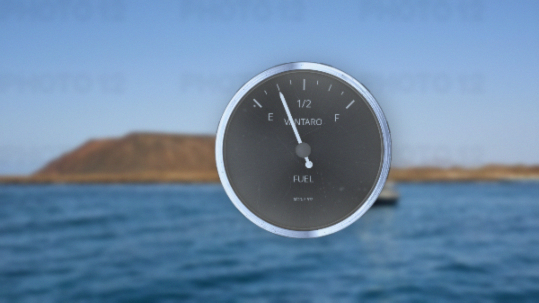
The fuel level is {"value": 0.25}
